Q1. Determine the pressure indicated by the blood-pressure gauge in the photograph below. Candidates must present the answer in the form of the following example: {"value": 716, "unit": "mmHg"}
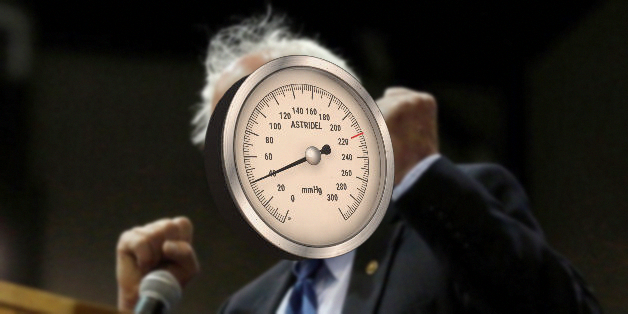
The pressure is {"value": 40, "unit": "mmHg"}
